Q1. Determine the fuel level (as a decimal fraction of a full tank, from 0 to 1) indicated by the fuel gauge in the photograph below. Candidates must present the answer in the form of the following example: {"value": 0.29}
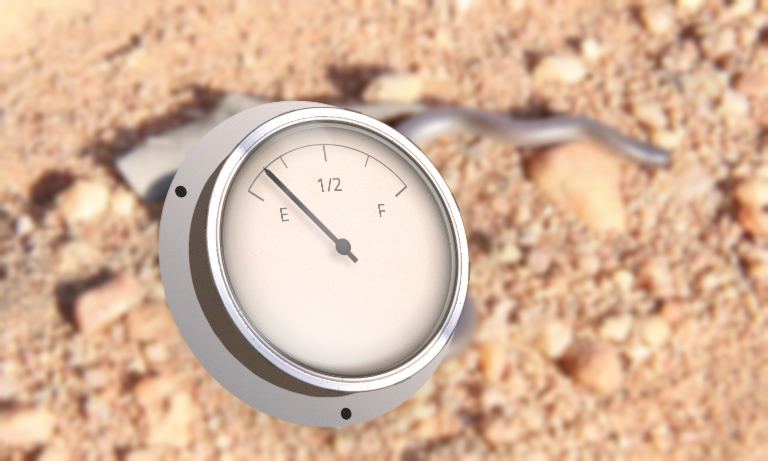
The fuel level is {"value": 0.125}
